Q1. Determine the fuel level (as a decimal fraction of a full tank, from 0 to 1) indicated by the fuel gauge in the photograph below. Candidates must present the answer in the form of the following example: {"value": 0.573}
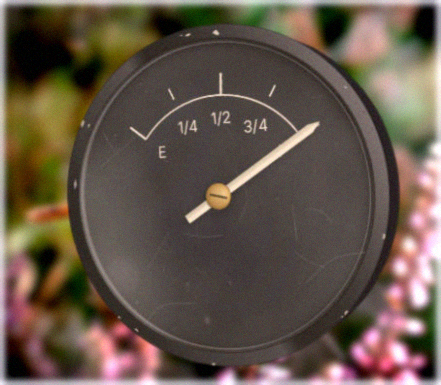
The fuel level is {"value": 1}
